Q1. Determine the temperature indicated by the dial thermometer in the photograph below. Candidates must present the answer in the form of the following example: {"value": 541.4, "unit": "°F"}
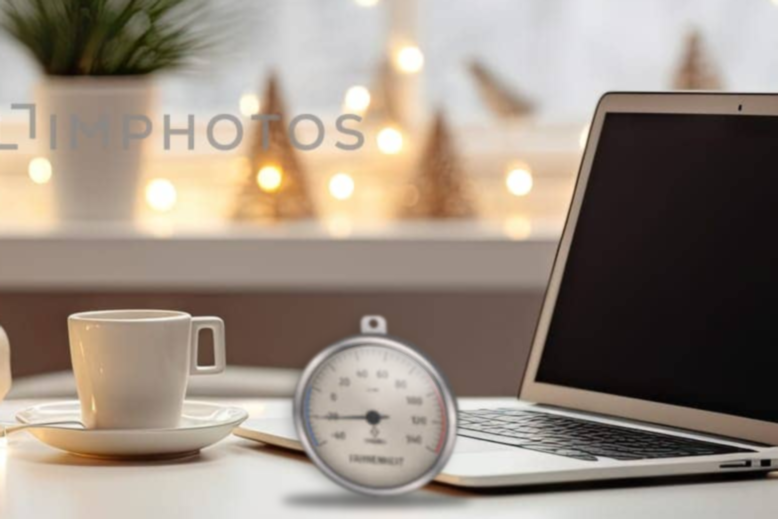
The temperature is {"value": -20, "unit": "°F"}
